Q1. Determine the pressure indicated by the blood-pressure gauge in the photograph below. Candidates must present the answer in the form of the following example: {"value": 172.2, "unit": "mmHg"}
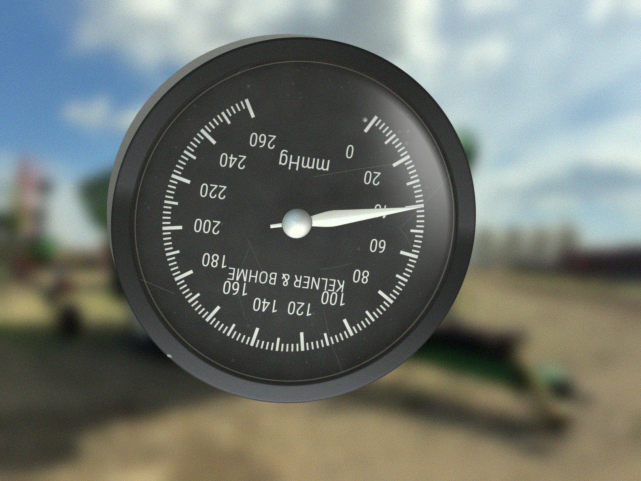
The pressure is {"value": 40, "unit": "mmHg"}
